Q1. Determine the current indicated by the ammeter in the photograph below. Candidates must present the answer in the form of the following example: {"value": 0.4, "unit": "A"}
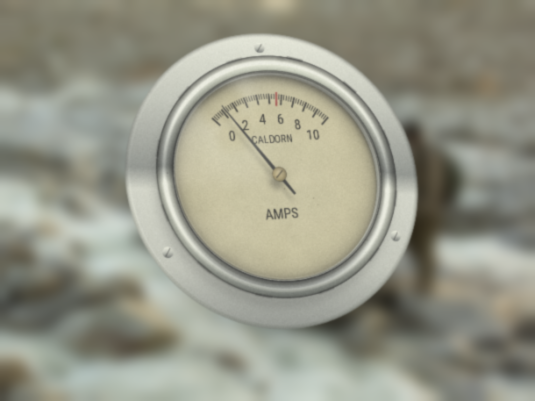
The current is {"value": 1, "unit": "A"}
